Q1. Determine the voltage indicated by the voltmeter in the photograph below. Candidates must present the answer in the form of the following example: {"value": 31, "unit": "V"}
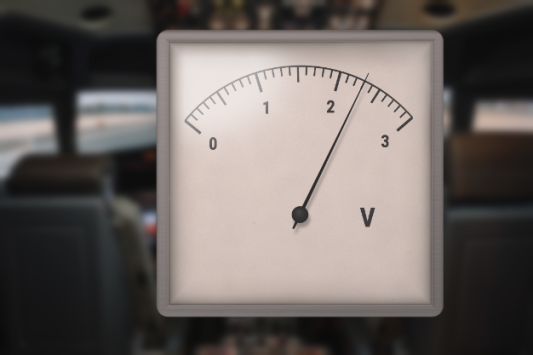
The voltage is {"value": 2.3, "unit": "V"}
